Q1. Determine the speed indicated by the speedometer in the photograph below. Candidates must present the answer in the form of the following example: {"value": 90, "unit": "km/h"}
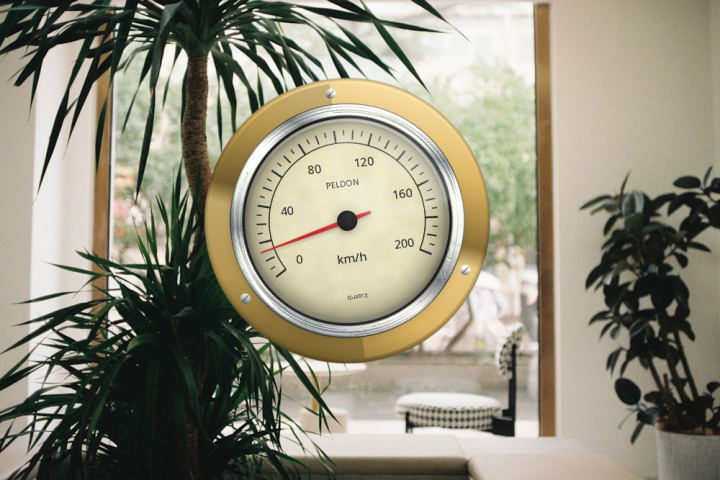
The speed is {"value": 15, "unit": "km/h"}
